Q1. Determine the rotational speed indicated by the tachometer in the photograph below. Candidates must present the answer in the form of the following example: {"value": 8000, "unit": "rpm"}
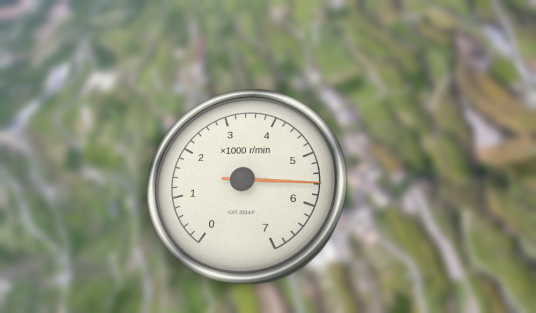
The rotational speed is {"value": 5600, "unit": "rpm"}
